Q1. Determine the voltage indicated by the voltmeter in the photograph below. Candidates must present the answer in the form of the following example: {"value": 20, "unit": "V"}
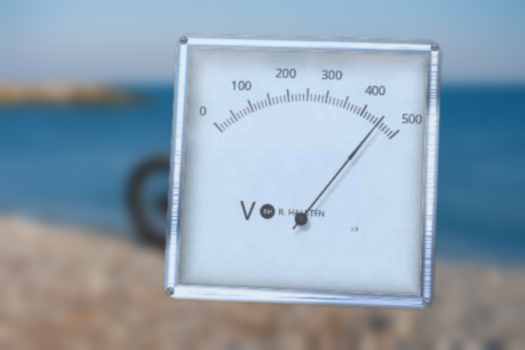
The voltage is {"value": 450, "unit": "V"}
